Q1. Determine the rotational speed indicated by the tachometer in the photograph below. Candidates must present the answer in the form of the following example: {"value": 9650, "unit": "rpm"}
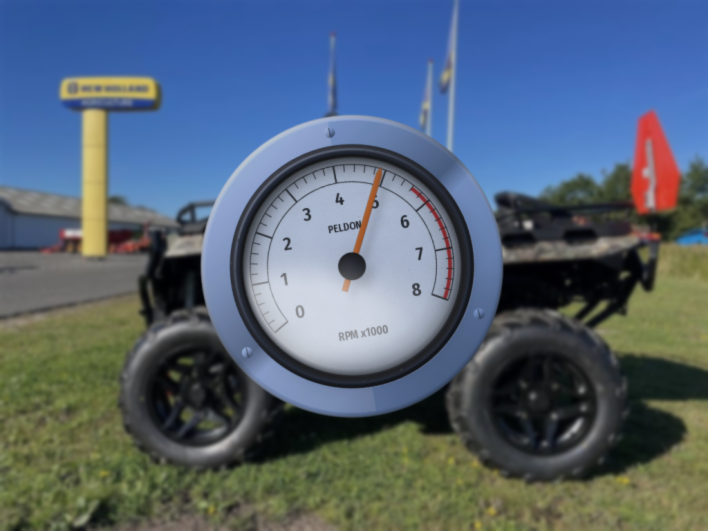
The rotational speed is {"value": 4900, "unit": "rpm"}
